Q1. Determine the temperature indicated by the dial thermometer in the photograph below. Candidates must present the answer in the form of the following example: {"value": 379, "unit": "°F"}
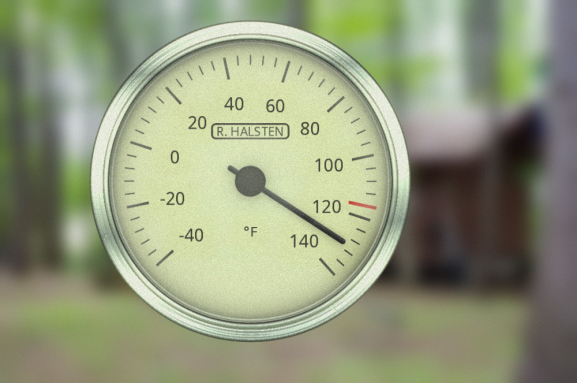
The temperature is {"value": 130, "unit": "°F"}
